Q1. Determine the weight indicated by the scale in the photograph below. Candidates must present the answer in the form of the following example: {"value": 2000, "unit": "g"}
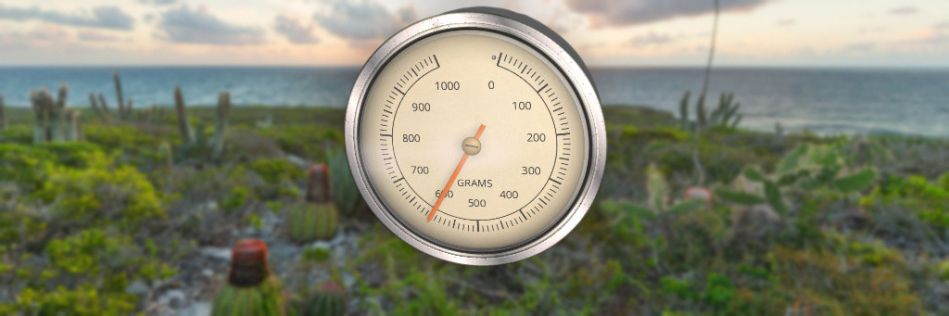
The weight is {"value": 600, "unit": "g"}
